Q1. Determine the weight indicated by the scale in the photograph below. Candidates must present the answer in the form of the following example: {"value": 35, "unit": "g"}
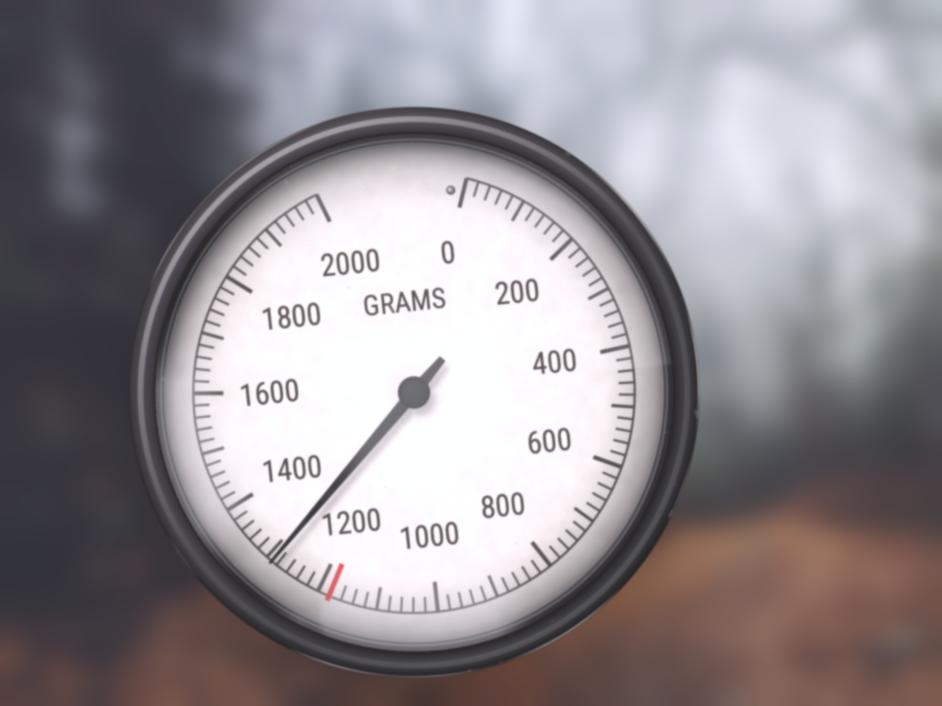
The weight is {"value": 1290, "unit": "g"}
